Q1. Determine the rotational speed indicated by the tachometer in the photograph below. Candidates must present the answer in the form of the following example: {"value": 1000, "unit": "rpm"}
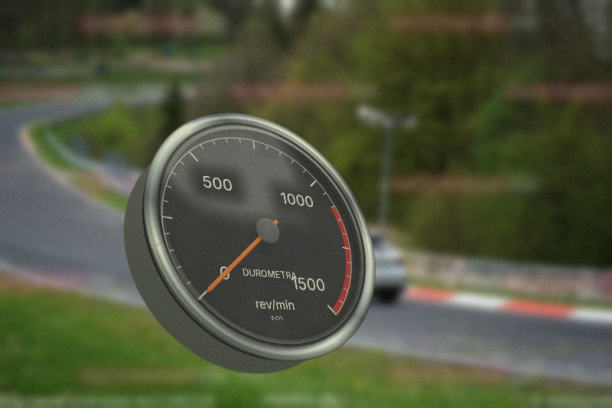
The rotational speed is {"value": 0, "unit": "rpm"}
